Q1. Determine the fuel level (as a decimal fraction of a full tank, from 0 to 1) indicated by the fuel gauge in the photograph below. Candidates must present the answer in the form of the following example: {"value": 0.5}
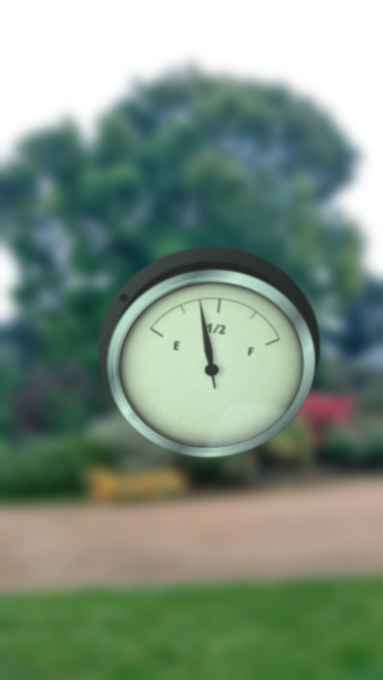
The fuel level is {"value": 0.375}
